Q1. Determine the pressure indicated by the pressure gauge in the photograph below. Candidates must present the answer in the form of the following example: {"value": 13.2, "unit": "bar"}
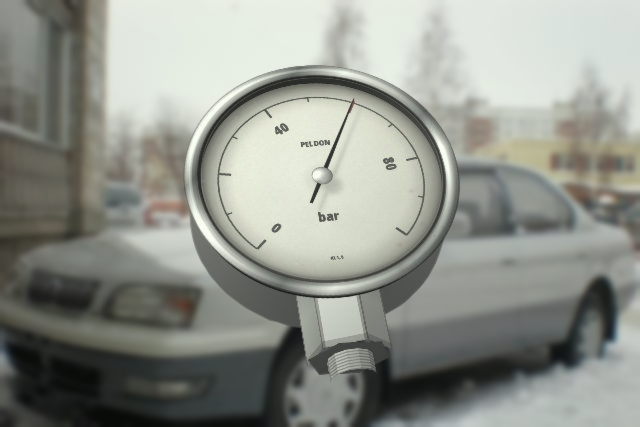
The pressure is {"value": 60, "unit": "bar"}
